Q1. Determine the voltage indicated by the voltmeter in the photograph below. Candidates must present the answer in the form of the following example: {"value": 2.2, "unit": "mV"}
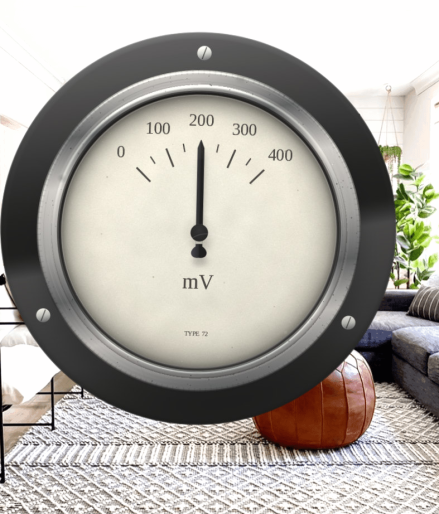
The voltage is {"value": 200, "unit": "mV"}
